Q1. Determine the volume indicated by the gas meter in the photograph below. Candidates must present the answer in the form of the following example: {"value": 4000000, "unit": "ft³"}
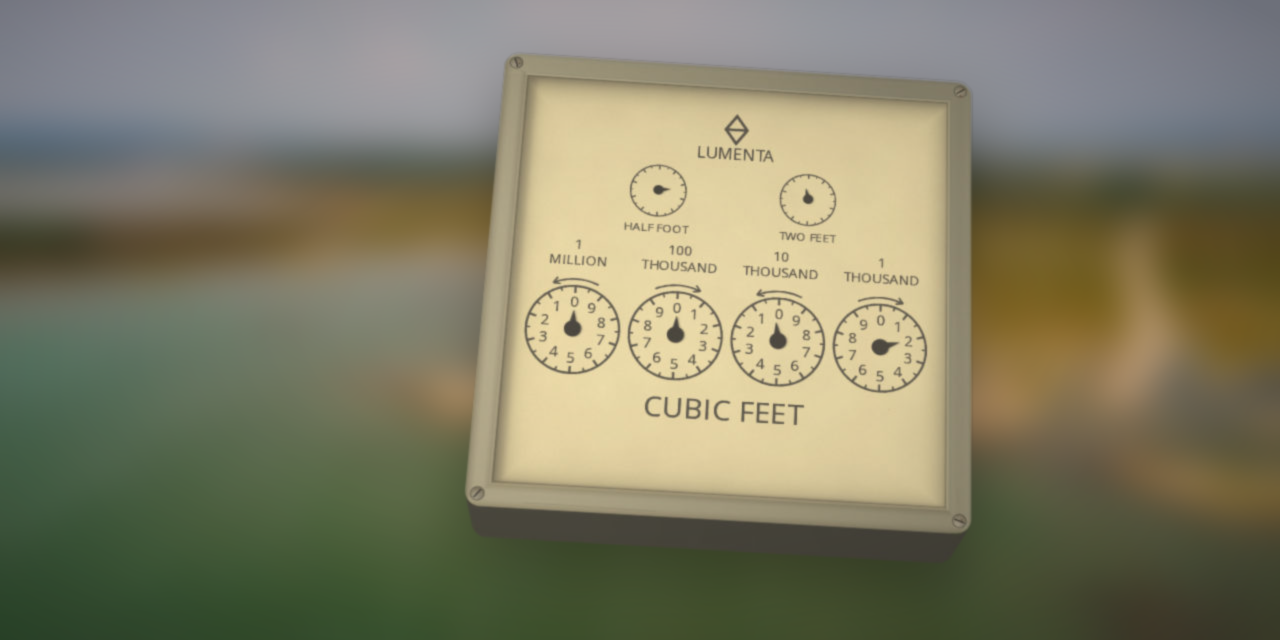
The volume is {"value": 200, "unit": "ft³"}
